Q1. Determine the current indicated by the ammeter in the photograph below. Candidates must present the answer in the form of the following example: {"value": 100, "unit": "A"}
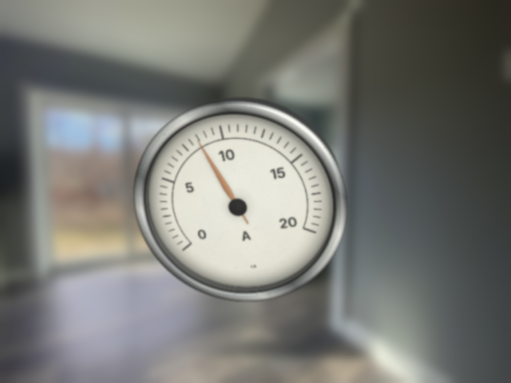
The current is {"value": 8.5, "unit": "A"}
